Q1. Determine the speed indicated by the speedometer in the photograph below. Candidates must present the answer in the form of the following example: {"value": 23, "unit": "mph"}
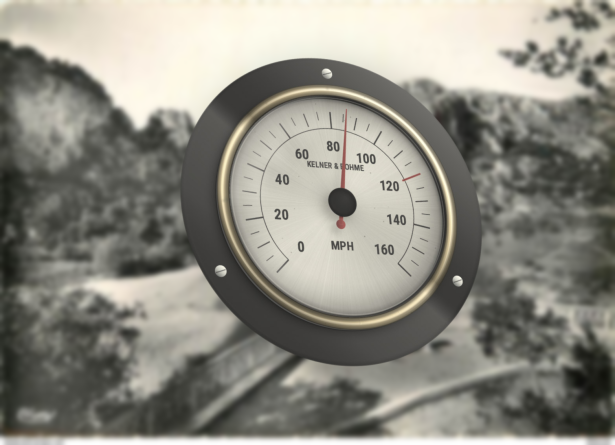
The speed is {"value": 85, "unit": "mph"}
